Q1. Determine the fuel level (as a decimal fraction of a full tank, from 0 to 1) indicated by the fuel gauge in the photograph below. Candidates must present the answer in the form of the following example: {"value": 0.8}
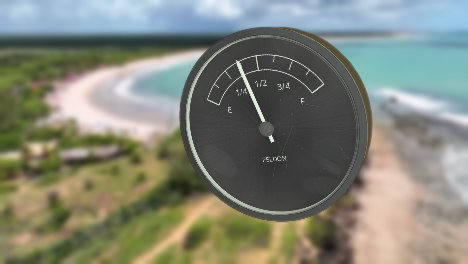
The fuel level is {"value": 0.375}
